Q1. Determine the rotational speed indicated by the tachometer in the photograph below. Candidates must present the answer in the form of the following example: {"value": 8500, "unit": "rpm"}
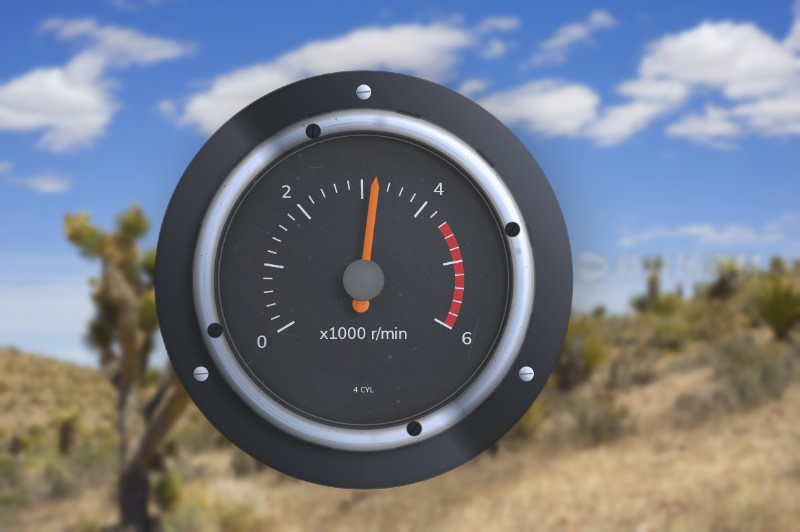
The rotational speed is {"value": 3200, "unit": "rpm"}
